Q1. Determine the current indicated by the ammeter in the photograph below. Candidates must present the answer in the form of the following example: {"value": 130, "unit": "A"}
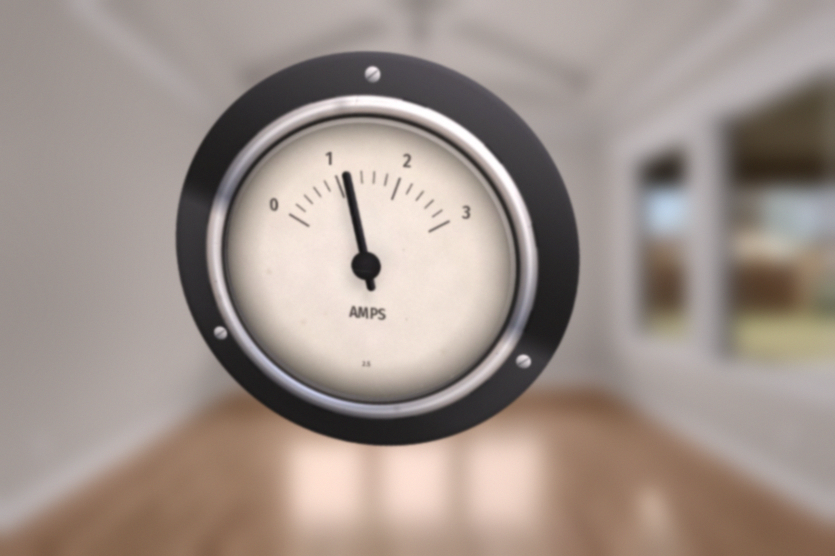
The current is {"value": 1.2, "unit": "A"}
